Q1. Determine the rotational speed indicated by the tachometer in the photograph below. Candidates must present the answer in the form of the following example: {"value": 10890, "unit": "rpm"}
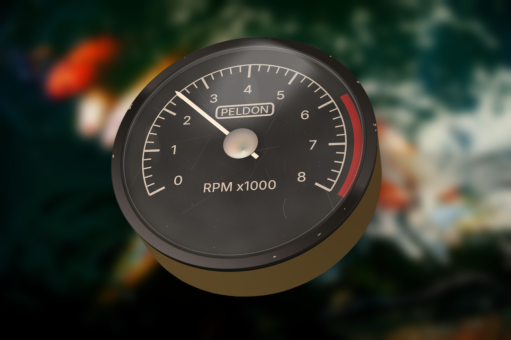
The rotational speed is {"value": 2400, "unit": "rpm"}
